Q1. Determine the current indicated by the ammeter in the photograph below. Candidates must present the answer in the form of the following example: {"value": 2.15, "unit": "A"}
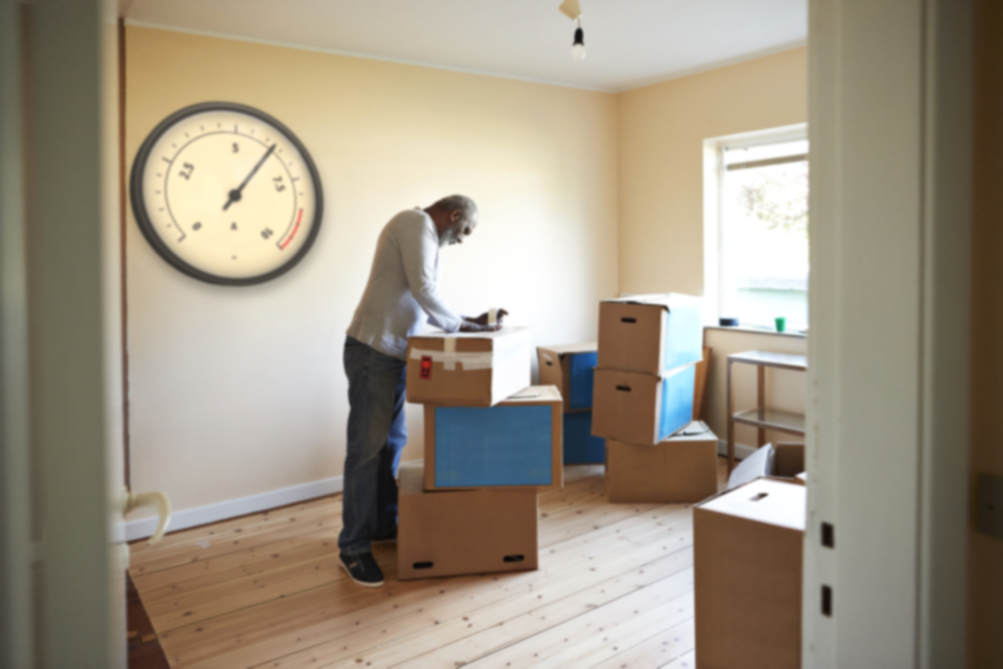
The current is {"value": 6.25, "unit": "A"}
